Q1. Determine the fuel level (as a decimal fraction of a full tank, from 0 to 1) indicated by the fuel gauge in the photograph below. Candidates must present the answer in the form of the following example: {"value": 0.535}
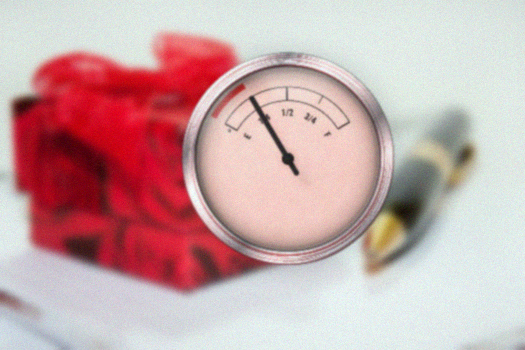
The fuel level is {"value": 0.25}
